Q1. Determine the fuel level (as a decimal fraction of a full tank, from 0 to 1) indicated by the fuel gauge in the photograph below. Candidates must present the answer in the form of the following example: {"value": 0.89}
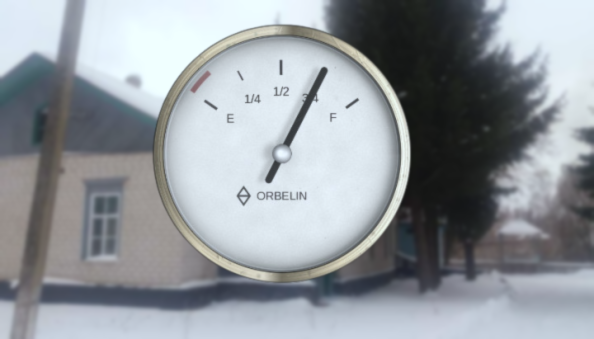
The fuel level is {"value": 0.75}
